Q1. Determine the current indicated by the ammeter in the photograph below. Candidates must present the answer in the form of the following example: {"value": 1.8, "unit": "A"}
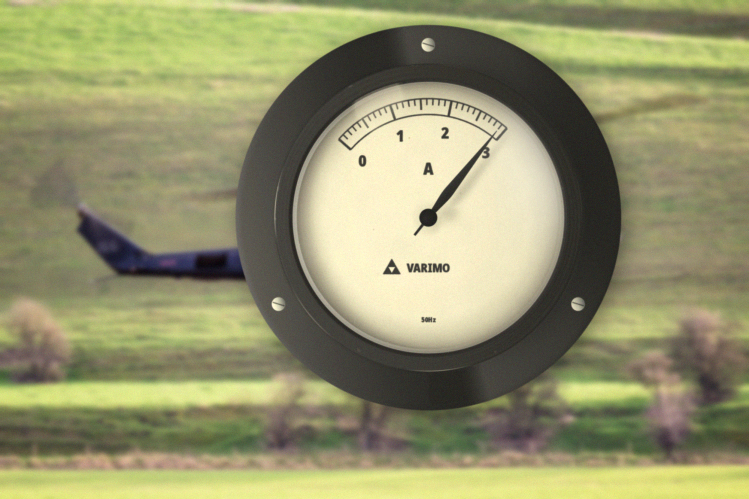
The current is {"value": 2.9, "unit": "A"}
